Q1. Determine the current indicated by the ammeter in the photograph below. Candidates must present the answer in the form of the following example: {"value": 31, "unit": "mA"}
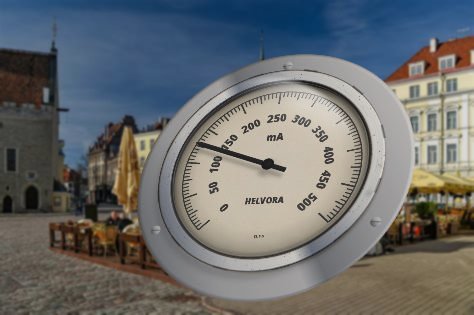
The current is {"value": 125, "unit": "mA"}
